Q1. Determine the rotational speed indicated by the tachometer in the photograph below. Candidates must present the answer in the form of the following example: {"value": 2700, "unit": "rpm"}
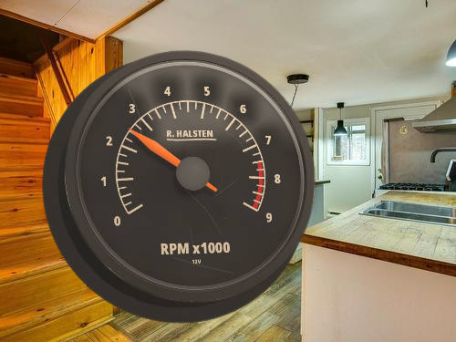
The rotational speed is {"value": 2500, "unit": "rpm"}
